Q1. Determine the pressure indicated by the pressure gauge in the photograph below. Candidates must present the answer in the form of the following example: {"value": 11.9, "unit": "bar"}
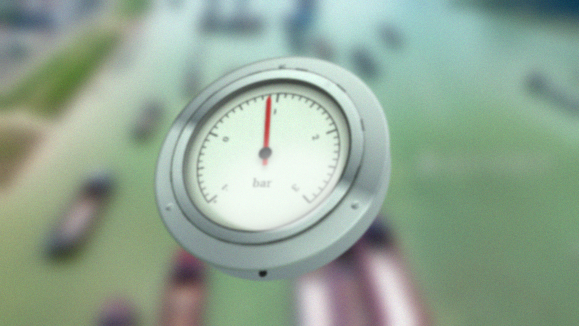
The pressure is {"value": 0.9, "unit": "bar"}
